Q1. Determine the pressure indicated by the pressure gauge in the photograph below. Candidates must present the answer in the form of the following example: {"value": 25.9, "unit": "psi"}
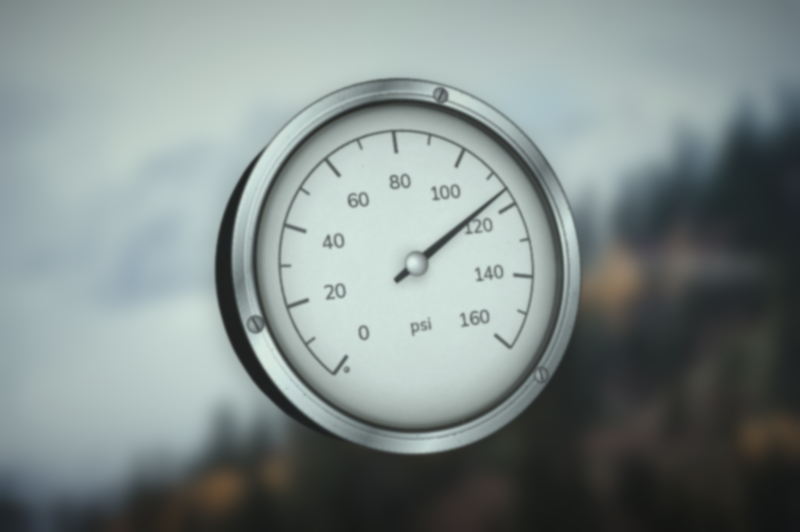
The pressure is {"value": 115, "unit": "psi"}
